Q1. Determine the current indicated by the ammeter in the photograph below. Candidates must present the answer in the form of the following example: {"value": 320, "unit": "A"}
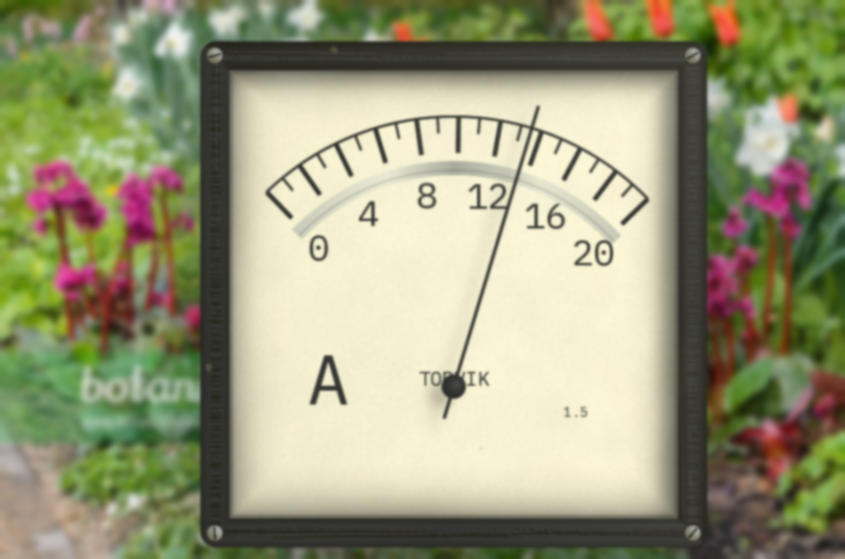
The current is {"value": 13.5, "unit": "A"}
